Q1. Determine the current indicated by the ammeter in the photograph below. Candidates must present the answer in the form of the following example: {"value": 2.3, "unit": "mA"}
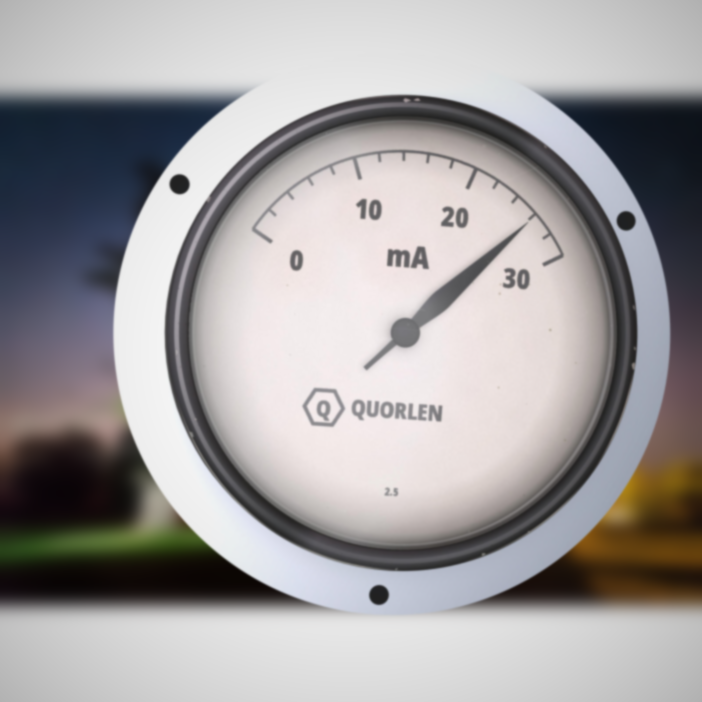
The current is {"value": 26, "unit": "mA"}
